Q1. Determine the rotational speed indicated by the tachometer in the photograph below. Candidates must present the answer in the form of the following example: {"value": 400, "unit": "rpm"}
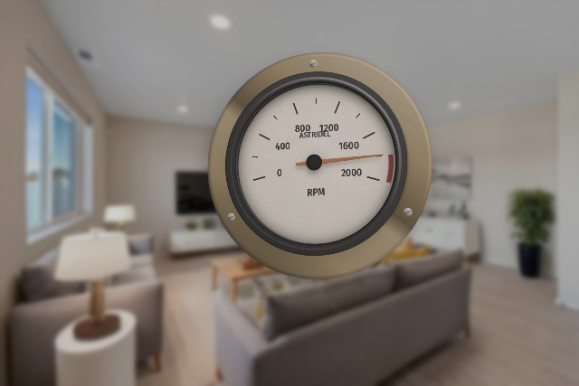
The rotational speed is {"value": 1800, "unit": "rpm"}
